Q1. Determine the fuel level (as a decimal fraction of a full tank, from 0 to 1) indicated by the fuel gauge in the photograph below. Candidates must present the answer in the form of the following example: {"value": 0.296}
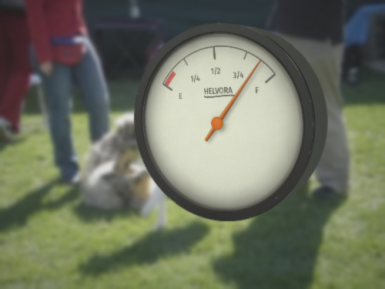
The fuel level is {"value": 0.875}
